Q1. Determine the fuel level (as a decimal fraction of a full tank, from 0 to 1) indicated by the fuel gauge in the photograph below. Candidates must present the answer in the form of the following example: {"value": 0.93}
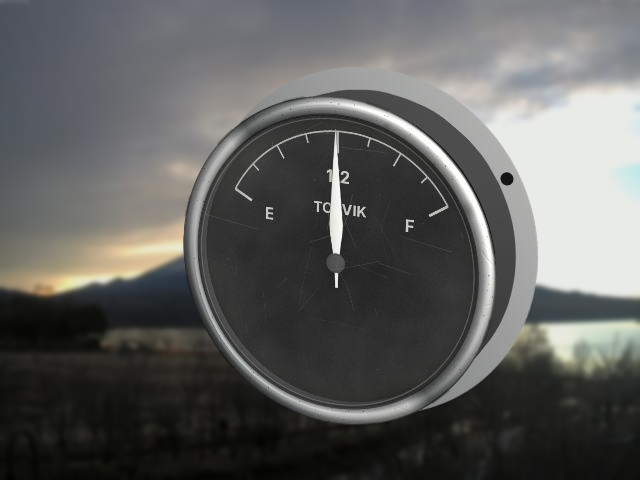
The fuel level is {"value": 0.5}
